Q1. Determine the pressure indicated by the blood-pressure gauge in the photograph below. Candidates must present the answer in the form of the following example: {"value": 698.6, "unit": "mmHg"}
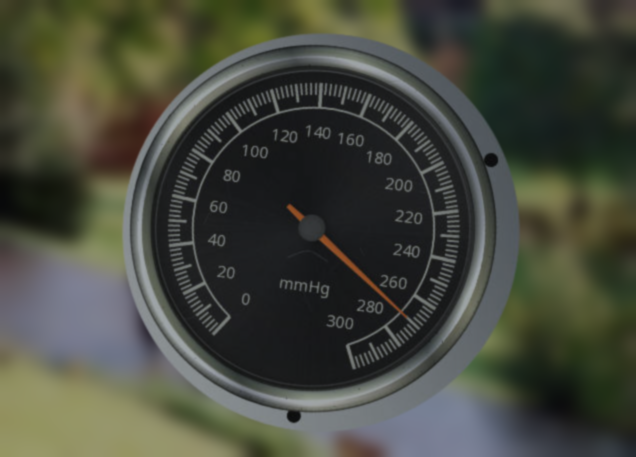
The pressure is {"value": 270, "unit": "mmHg"}
